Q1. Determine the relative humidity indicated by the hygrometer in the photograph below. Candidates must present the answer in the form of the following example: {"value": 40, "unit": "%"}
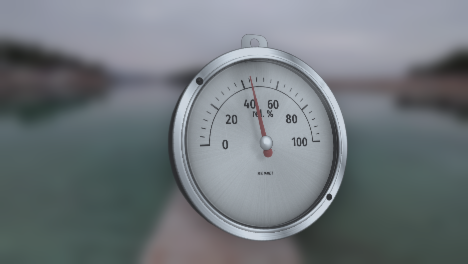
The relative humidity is {"value": 44, "unit": "%"}
